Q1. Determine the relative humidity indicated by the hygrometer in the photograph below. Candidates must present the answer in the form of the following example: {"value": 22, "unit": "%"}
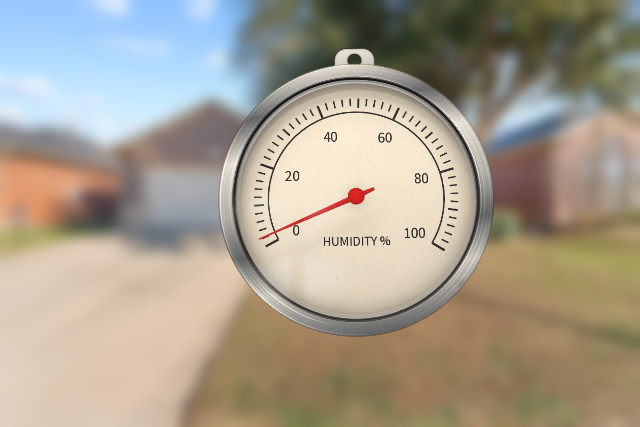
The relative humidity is {"value": 2, "unit": "%"}
